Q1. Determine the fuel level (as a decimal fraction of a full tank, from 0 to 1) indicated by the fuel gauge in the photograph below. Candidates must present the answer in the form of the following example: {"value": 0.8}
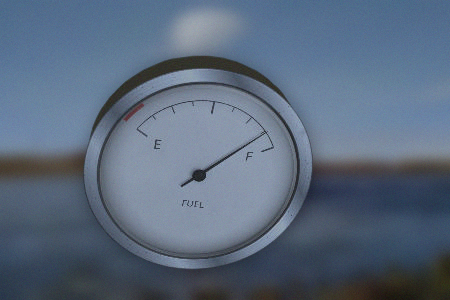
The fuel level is {"value": 0.875}
